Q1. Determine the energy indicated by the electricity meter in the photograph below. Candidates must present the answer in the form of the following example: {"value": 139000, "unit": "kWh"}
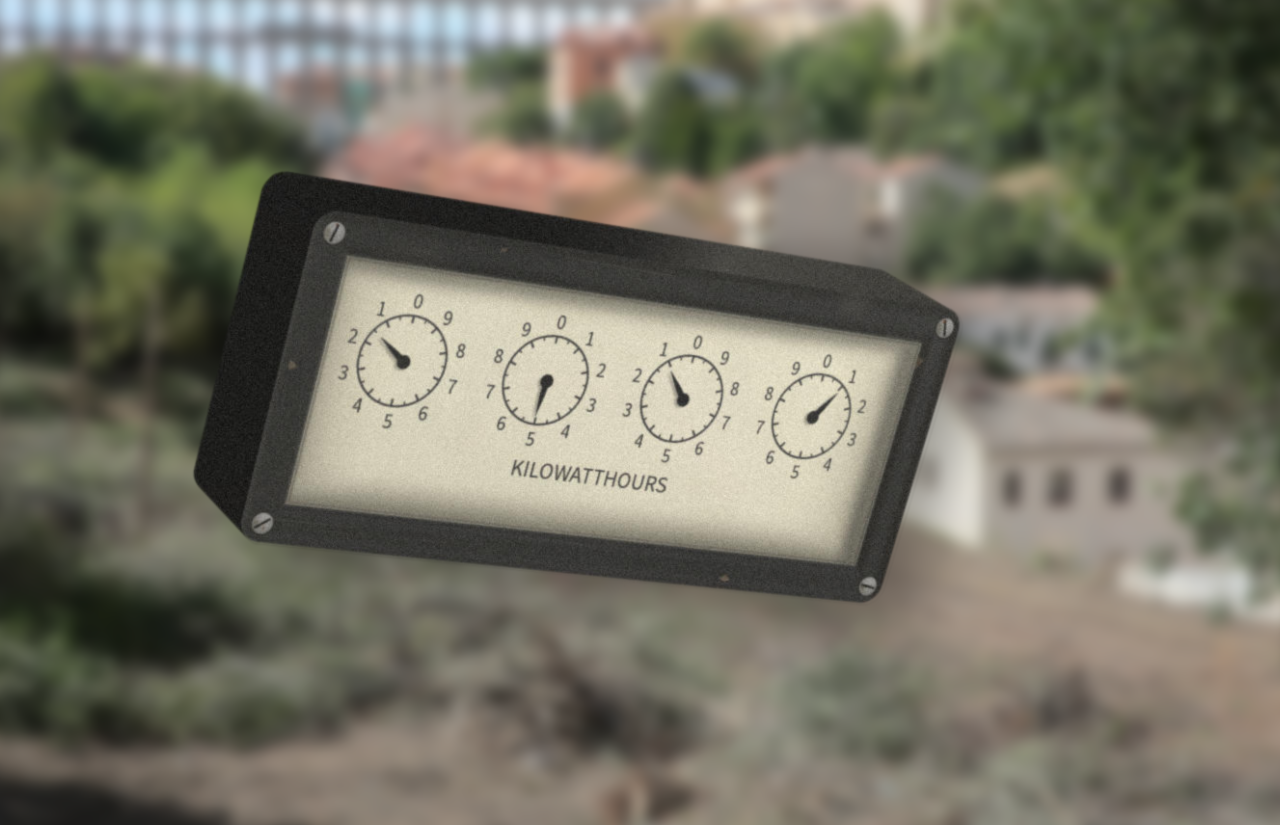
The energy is {"value": 1511, "unit": "kWh"}
